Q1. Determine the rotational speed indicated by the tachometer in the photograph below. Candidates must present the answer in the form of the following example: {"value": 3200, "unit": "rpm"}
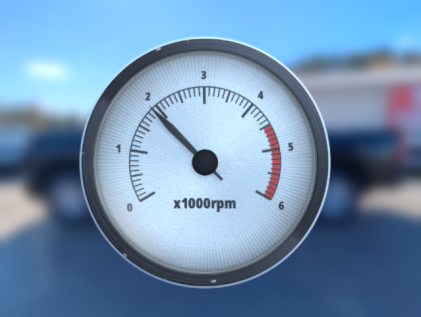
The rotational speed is {"value": 1900, "unit": "rpm"}
